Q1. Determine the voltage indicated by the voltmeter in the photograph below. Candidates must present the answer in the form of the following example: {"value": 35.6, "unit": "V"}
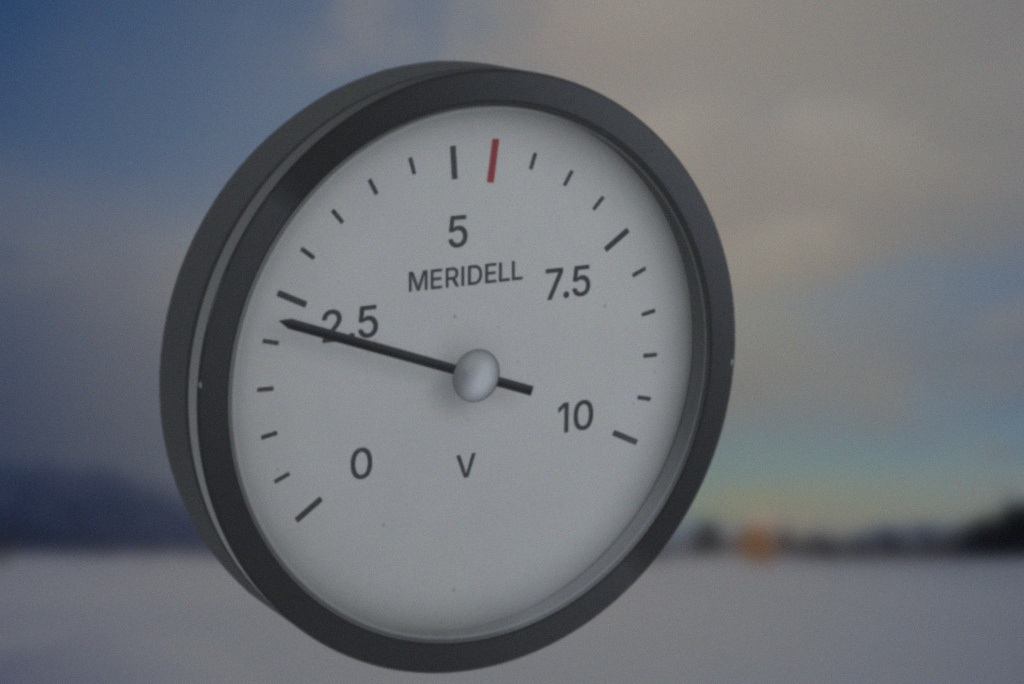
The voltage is {"value": 2.25, "unit": "V"}
